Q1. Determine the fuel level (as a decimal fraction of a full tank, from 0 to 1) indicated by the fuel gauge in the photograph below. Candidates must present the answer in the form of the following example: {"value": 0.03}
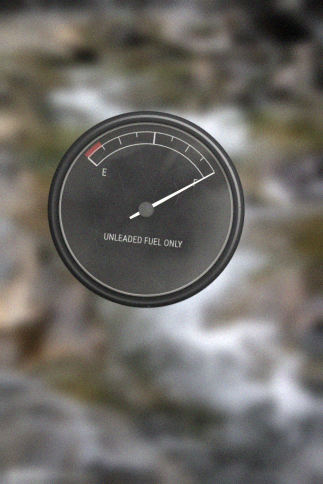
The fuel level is {"value": 1}
